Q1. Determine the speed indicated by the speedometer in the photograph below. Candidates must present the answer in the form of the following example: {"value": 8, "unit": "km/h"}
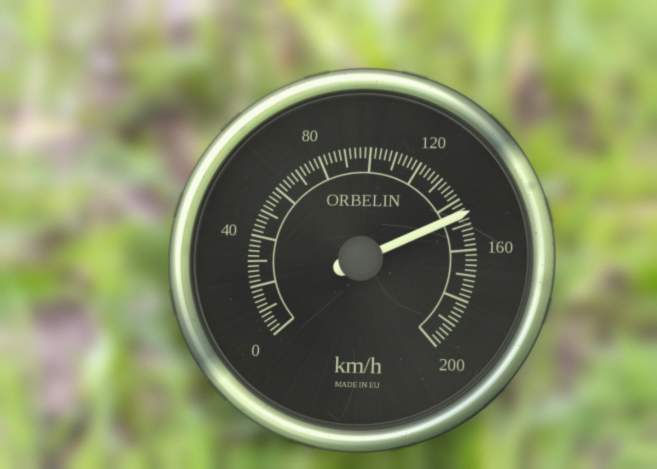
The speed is {"value": 146, "unit": "km/h"}
